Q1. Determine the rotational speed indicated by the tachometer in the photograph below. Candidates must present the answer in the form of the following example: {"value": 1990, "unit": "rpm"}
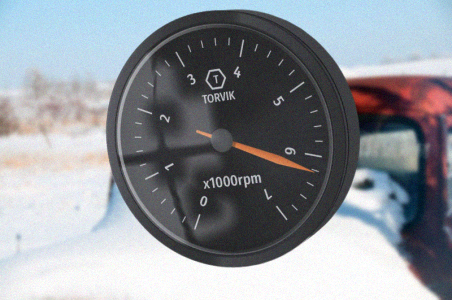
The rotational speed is {"value": 6200, "unit": "rpm"}
